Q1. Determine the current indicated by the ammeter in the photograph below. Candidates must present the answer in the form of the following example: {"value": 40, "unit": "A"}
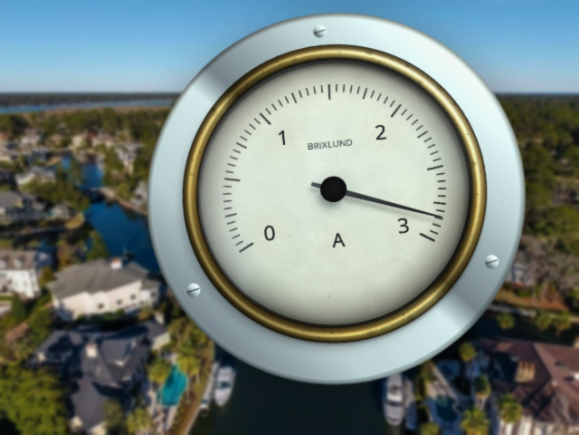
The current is {"value": 2.85, "unit": "A"}
